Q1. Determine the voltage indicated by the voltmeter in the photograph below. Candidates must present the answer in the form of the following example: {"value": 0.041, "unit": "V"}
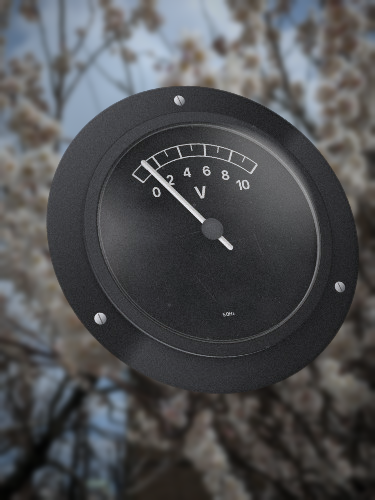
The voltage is {"value": 1, "unit": "V"}
